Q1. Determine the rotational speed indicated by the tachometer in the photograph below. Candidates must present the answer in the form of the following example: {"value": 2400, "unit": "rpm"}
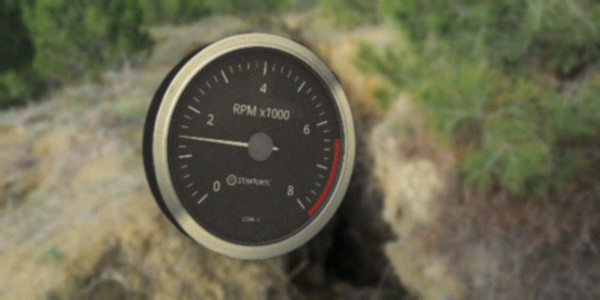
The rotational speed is {"value": 1400, "unit": "rpm"}
